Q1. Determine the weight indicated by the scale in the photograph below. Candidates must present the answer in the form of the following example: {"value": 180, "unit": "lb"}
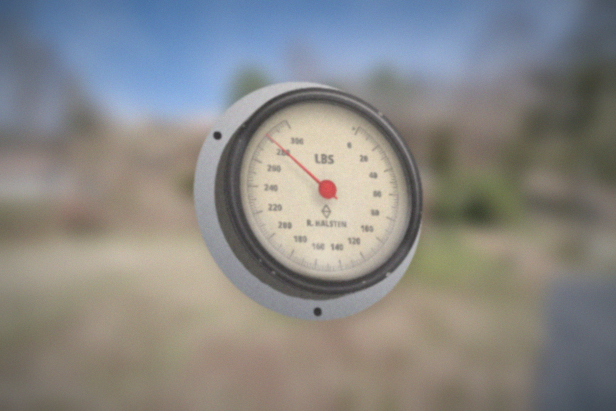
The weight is {"value": 280, "unit": "lb"}
